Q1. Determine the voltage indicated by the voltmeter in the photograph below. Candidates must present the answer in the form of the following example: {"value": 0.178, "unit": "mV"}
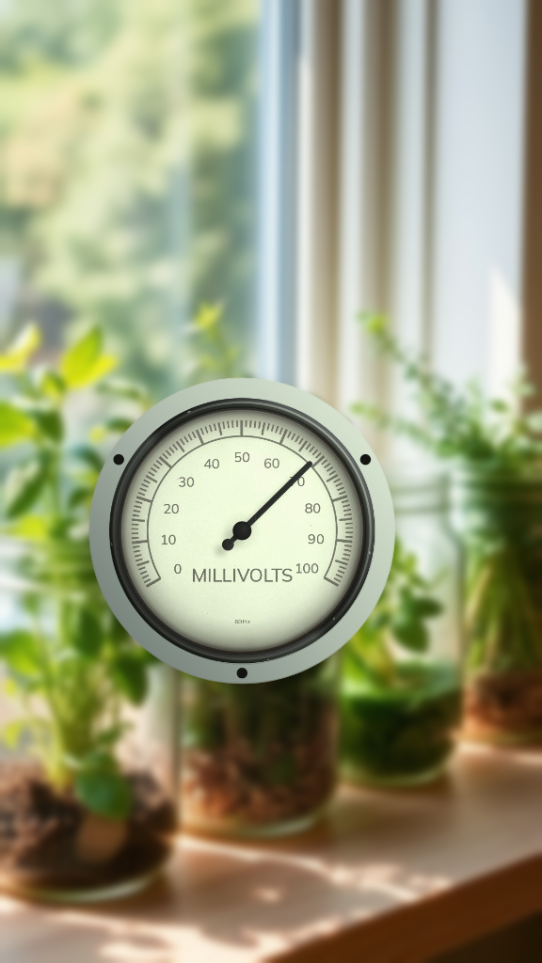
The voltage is {"value": 69, "unit": "mV"}
